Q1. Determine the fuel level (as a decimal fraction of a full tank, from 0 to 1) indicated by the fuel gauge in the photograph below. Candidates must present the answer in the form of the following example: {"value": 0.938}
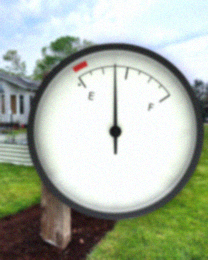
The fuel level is {"value": 0.375}
